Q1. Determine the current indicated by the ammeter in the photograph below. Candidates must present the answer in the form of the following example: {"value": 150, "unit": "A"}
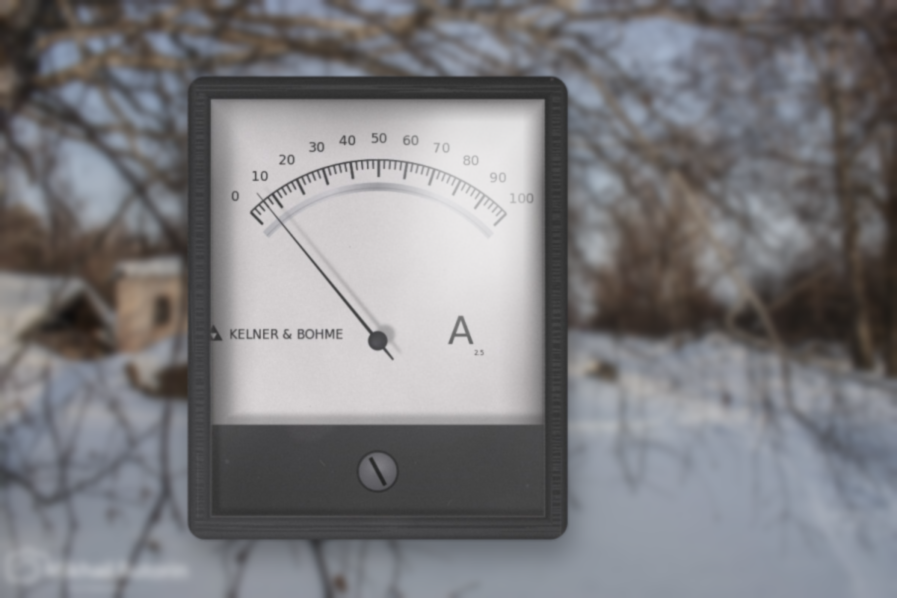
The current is {"value": 6, "unit": "A"}
